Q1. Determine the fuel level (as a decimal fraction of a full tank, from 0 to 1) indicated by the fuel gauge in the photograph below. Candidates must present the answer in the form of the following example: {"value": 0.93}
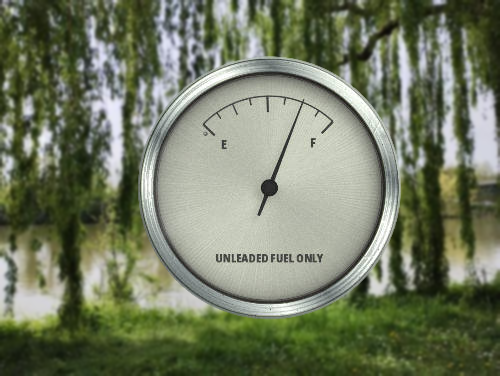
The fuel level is {"value": 0.75}
